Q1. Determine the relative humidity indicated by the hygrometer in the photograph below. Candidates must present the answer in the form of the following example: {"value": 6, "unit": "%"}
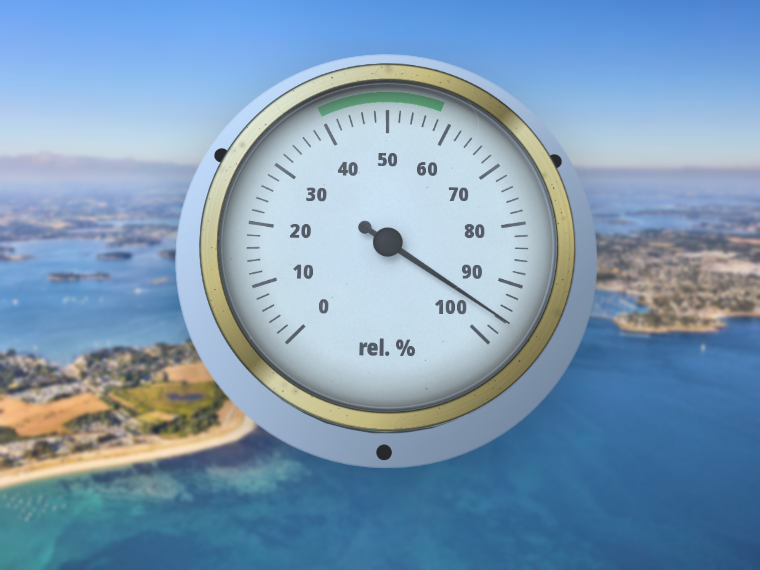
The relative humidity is {"value": 96, "unit": "%"}
